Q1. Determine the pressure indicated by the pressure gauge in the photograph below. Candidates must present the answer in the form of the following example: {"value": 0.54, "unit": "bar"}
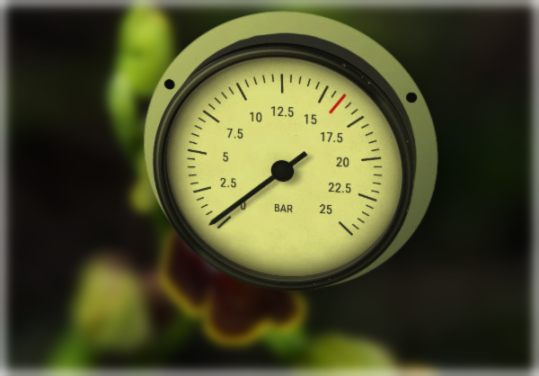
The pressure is {"value": 0.5, "unit": "bar"}
